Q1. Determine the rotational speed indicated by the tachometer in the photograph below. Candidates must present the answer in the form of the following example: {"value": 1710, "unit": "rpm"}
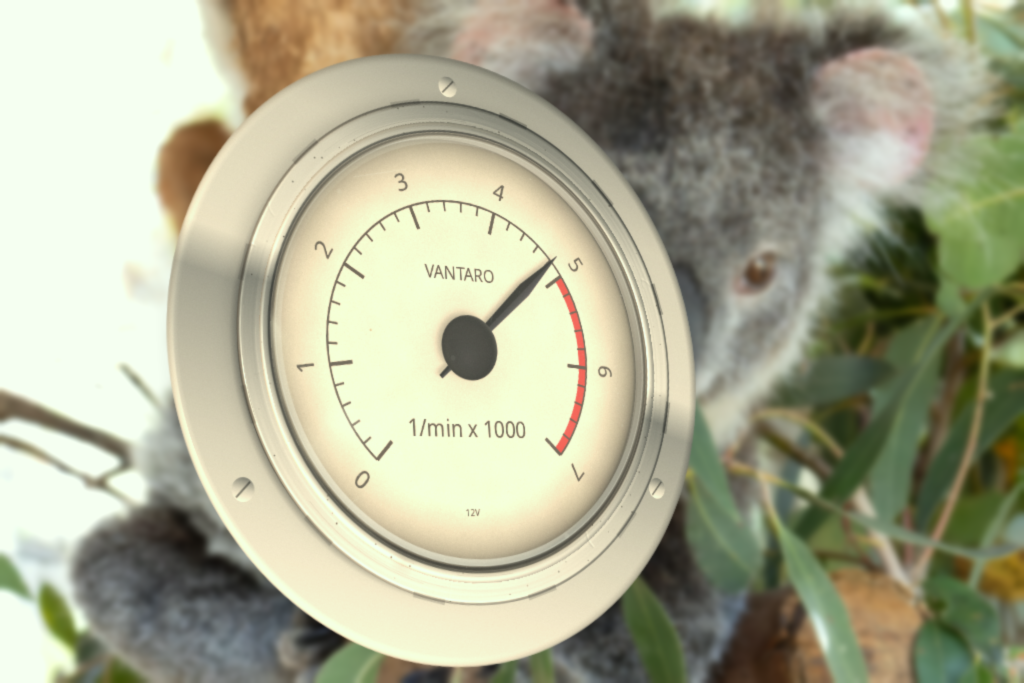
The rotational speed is {"value": 4800, "unit": "rpm"}
